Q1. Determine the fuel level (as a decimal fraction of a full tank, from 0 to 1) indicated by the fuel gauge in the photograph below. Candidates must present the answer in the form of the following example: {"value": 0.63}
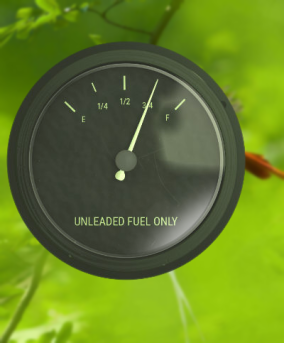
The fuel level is {"value": 0.75}
